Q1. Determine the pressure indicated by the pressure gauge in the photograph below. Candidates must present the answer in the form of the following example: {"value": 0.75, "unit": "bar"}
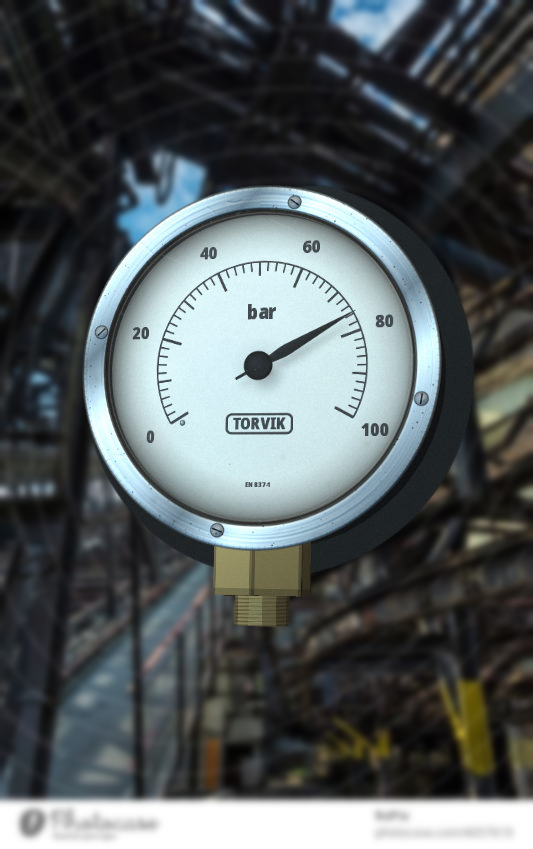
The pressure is {"value": 76, "unit": "bar"}
